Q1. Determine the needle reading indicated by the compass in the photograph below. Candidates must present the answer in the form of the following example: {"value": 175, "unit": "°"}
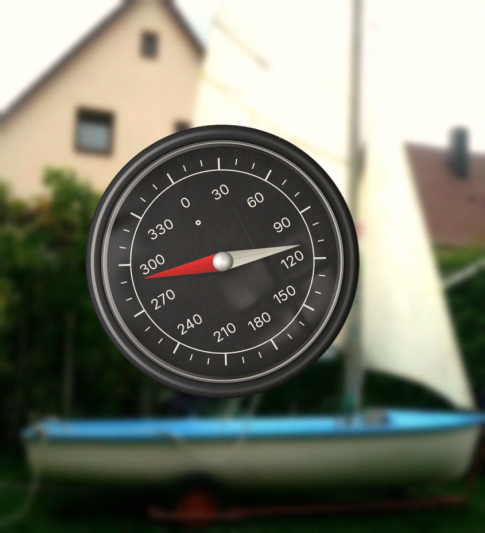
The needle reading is {"value": 290, "unit": "°"}
